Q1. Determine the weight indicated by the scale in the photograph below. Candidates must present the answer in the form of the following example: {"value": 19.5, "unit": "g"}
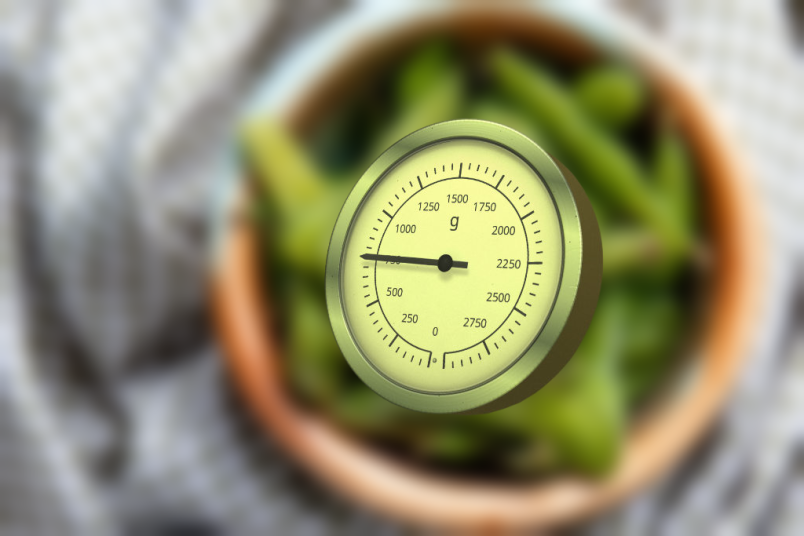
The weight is {"value": 750, "unit": "g"}
